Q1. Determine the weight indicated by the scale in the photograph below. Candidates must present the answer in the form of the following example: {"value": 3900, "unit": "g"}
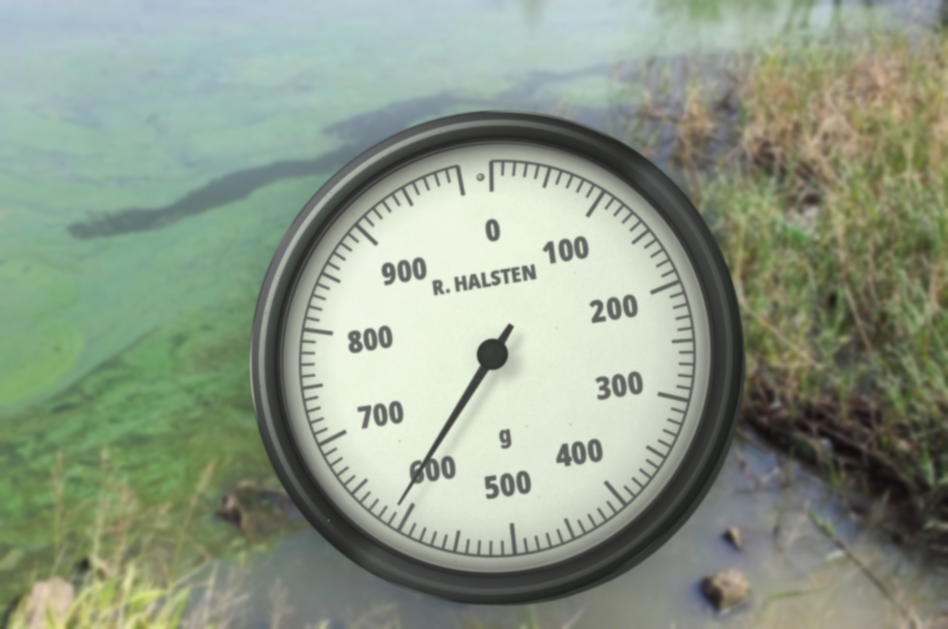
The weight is {"value": 610, "unit": "g"}
